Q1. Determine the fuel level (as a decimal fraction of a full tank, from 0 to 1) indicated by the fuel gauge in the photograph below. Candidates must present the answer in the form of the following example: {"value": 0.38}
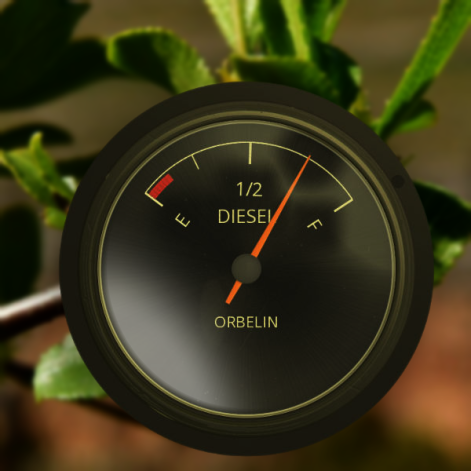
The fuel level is {"value": 0.75}
